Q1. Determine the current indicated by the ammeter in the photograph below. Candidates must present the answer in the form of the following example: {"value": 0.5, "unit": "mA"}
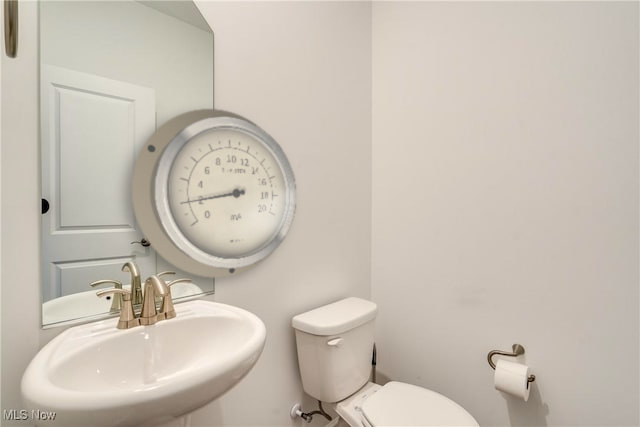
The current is {"value": 2, "unit": "mA"}
